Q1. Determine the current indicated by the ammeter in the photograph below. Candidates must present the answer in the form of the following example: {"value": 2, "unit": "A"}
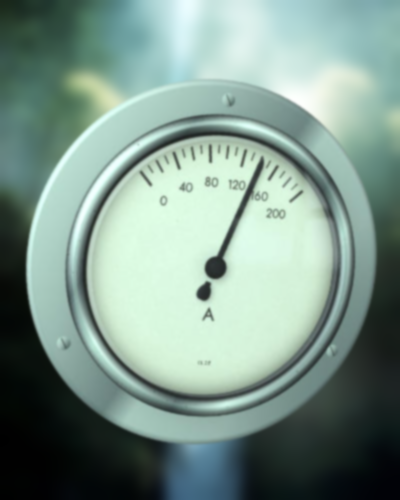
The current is {"value": 140, "unit": "A"}
